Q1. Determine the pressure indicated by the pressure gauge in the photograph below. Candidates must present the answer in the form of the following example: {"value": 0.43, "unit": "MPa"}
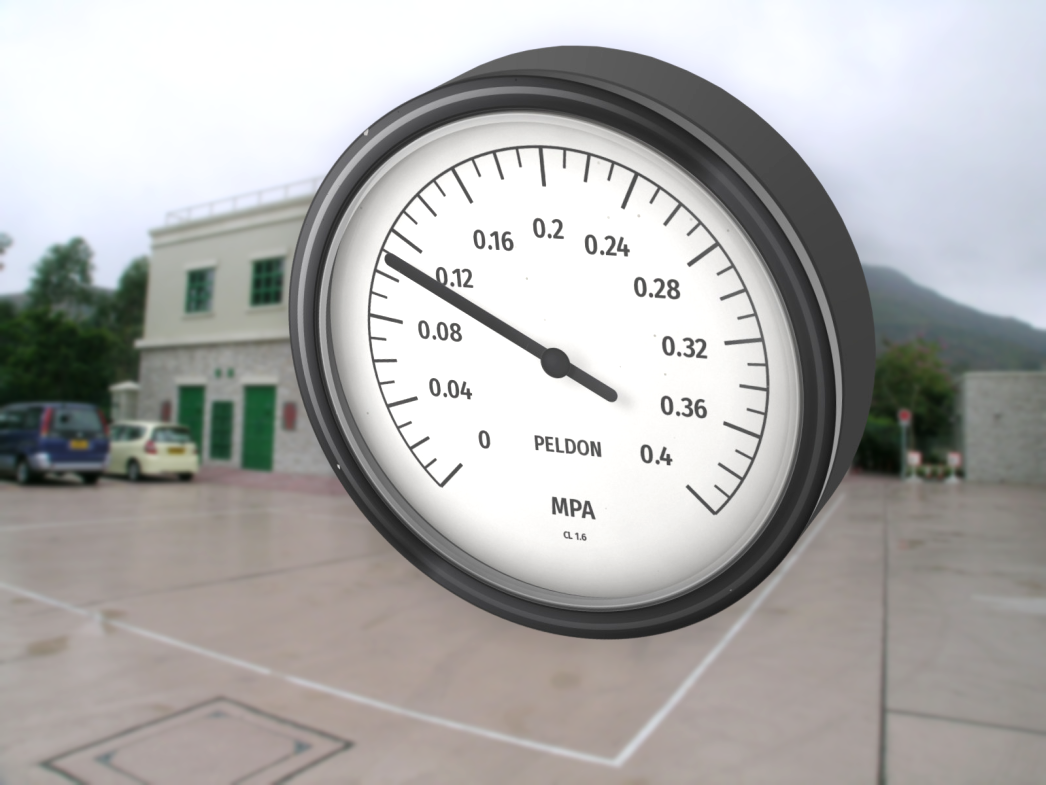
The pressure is {"value": 0.11, "unit": "MPa"}
